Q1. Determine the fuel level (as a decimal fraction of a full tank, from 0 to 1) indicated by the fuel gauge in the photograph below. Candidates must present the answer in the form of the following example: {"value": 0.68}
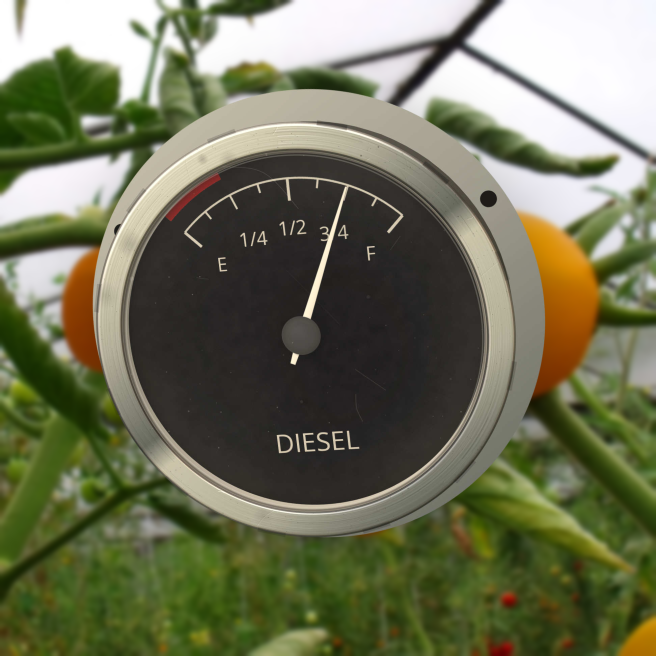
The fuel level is {"value": 0.75}
